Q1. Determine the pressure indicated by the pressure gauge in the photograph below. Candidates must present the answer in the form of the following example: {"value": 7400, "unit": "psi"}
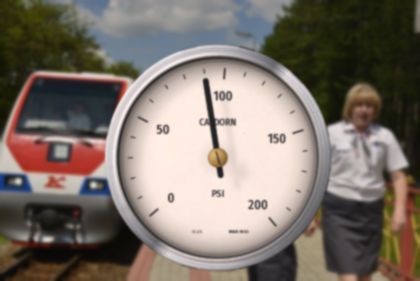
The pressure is {"value": 90, "unit": "psi"}
